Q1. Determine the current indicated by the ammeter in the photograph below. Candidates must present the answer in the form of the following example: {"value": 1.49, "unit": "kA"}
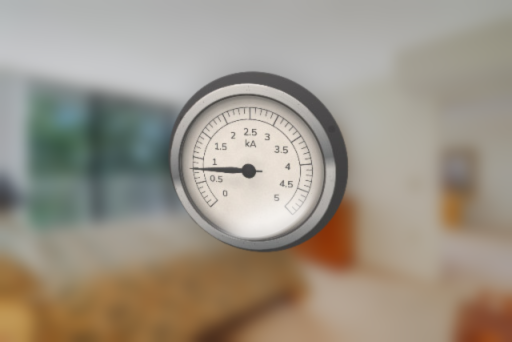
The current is {"value": 0.8, "unit": "kA"}
